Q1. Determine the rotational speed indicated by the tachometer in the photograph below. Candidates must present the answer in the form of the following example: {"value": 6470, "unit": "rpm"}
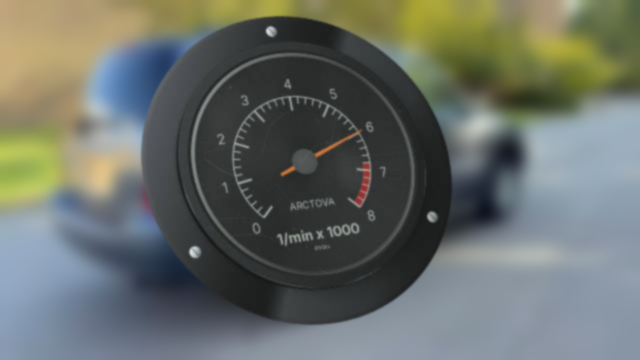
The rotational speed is {"value": 6000, "unit": "rpm"}
